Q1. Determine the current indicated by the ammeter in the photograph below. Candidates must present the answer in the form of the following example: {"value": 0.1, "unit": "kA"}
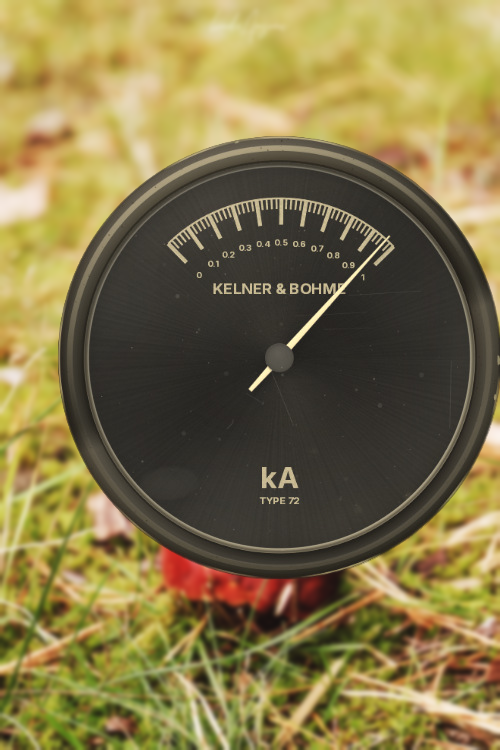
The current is {"value": 0.96, "unit": "kA"}
